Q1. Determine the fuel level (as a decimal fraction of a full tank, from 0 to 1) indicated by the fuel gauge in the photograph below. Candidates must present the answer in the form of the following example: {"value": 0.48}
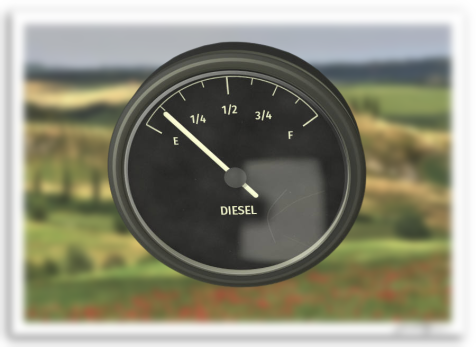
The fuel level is {"value": 0.125}
